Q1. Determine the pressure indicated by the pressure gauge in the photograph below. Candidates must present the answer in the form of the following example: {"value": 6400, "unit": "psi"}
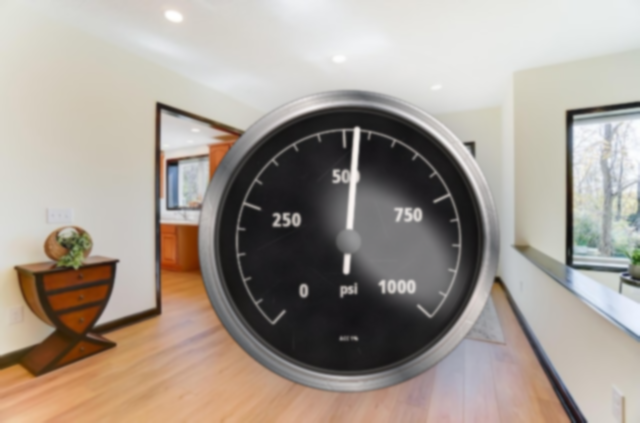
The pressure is {"value": 525, "unit": "psi"}
